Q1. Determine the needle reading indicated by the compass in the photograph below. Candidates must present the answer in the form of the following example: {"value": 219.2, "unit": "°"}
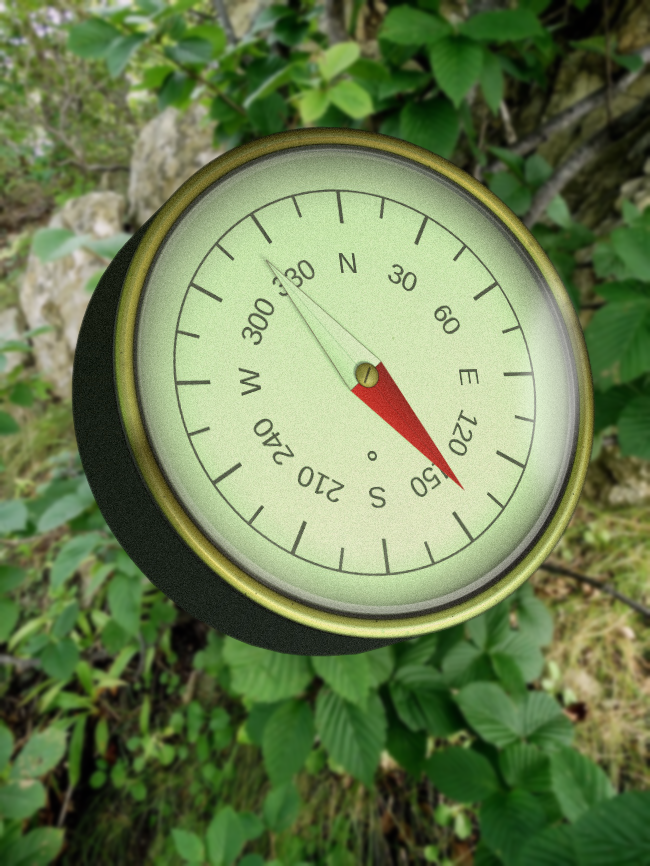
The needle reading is {"value": 142.5, "unit": "°"}
